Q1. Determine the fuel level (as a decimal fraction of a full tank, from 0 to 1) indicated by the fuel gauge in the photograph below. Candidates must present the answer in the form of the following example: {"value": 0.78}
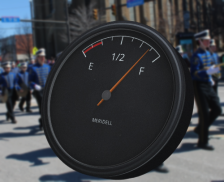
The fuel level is {"value": 0.875}
